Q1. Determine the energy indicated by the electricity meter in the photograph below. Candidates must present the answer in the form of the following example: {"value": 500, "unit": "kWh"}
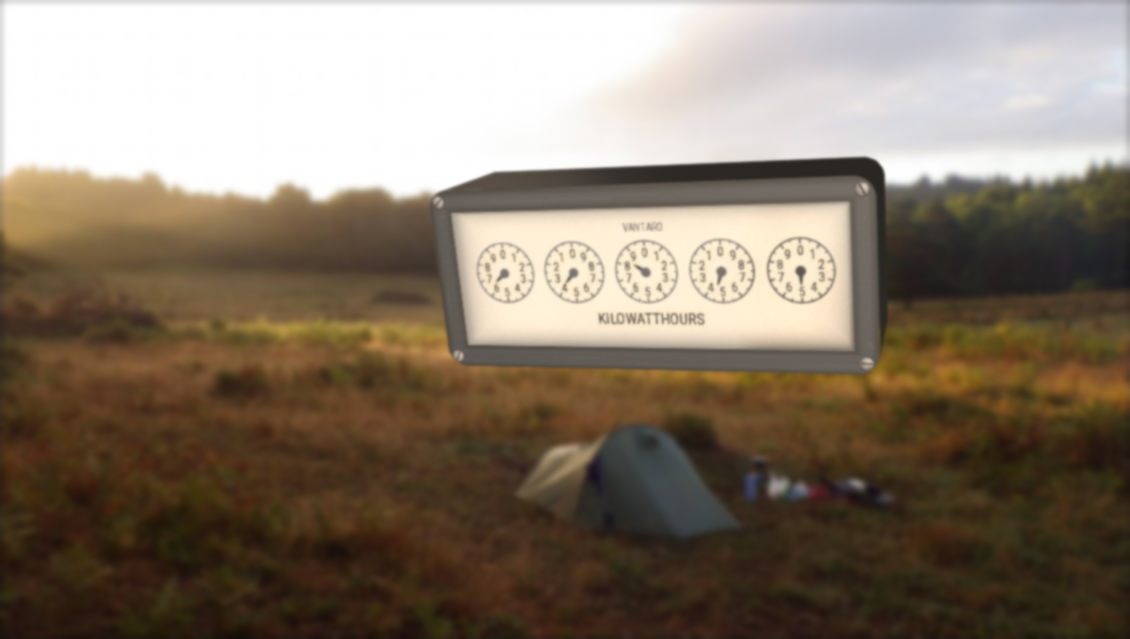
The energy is {"value": 63845, "unit": "kWh"}
